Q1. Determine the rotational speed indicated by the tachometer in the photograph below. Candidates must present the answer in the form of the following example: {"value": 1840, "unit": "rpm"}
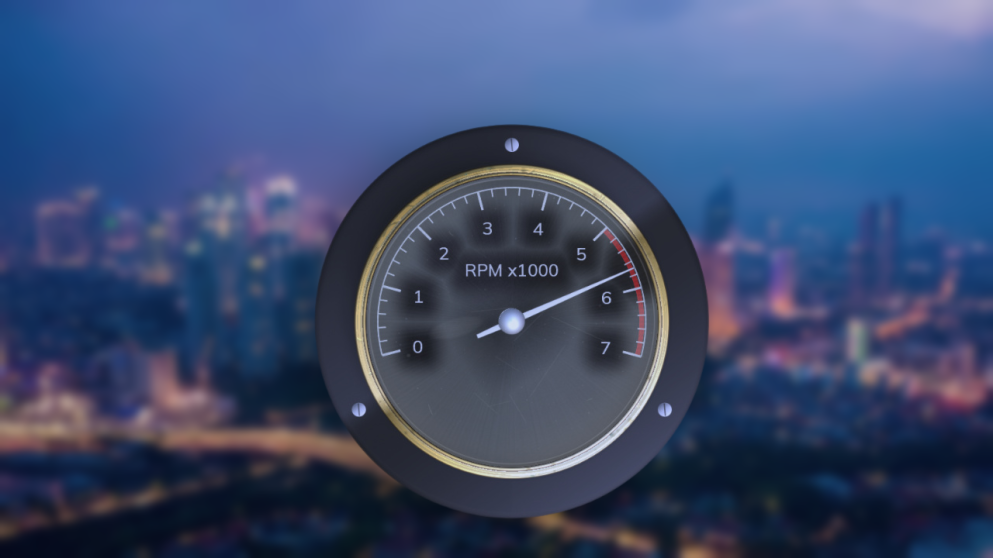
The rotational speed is {"value": 5700, "unit": "rpm"}
